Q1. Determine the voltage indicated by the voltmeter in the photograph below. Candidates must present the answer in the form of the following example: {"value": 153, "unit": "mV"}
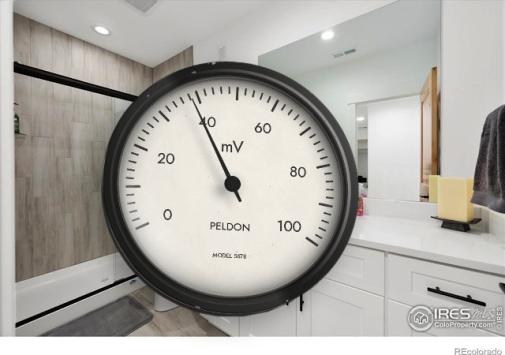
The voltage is {"value": 38, "unit": "mV"}
